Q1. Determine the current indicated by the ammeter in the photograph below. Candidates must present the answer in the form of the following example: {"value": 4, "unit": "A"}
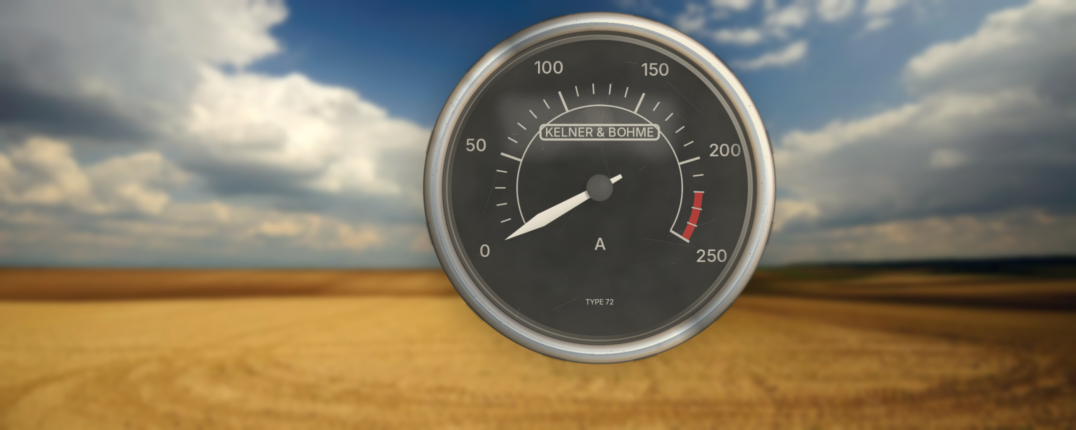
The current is {"value": 0, "unit": "A"}
